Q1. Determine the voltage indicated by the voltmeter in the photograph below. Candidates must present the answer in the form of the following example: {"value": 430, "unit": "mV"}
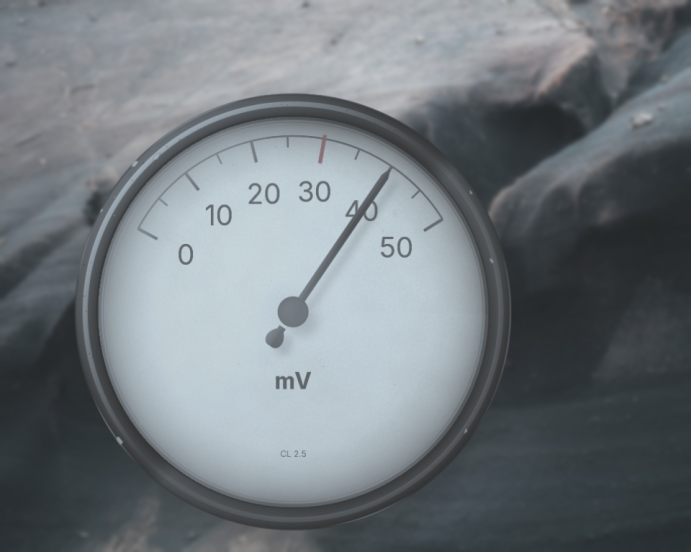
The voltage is {"value": 40, "unit": "mV"}
